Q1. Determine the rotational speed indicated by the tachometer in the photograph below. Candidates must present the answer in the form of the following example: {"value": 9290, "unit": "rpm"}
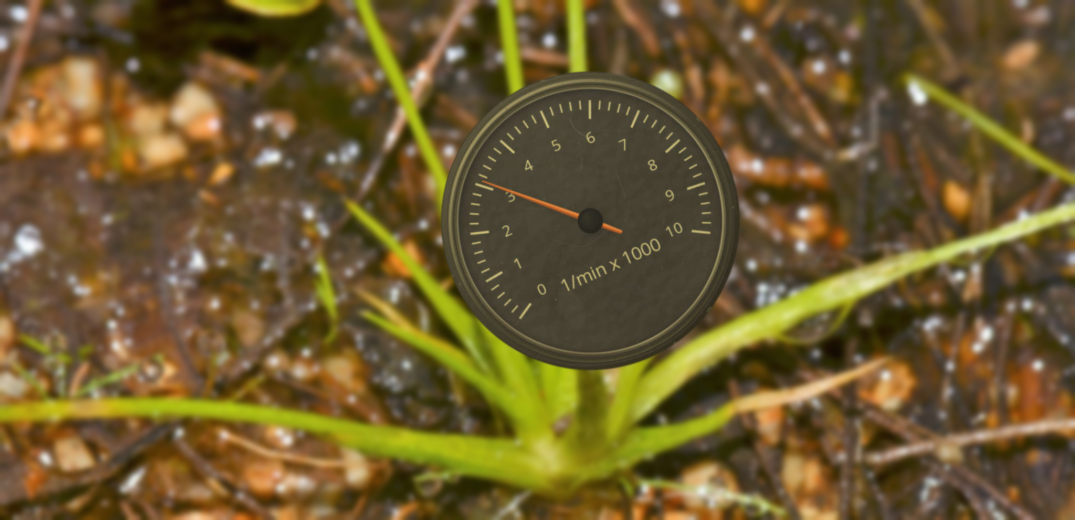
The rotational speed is {"value": 3100, "unit": "rpm"}
